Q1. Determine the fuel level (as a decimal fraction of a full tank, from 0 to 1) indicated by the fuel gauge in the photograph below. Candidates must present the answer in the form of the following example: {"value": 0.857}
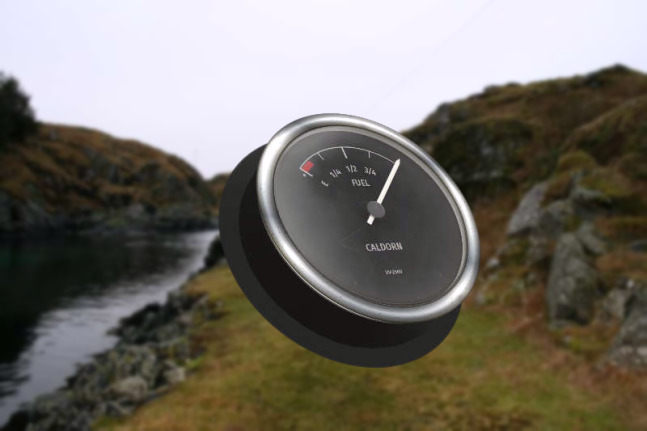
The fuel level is {"value": 1}
